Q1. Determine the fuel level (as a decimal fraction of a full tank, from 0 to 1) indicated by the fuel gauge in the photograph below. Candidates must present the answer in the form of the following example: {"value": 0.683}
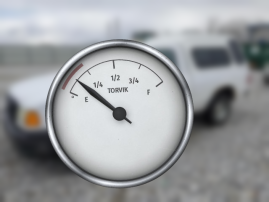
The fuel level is {"value": 0.125}
